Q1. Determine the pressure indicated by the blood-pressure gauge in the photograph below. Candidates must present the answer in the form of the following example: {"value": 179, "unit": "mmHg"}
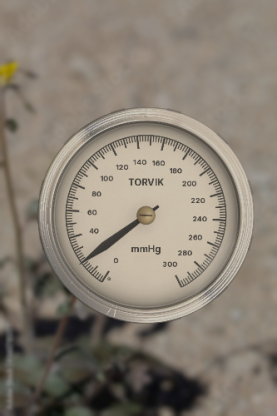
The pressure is {"value": 20, "unit": "mmHg"}
